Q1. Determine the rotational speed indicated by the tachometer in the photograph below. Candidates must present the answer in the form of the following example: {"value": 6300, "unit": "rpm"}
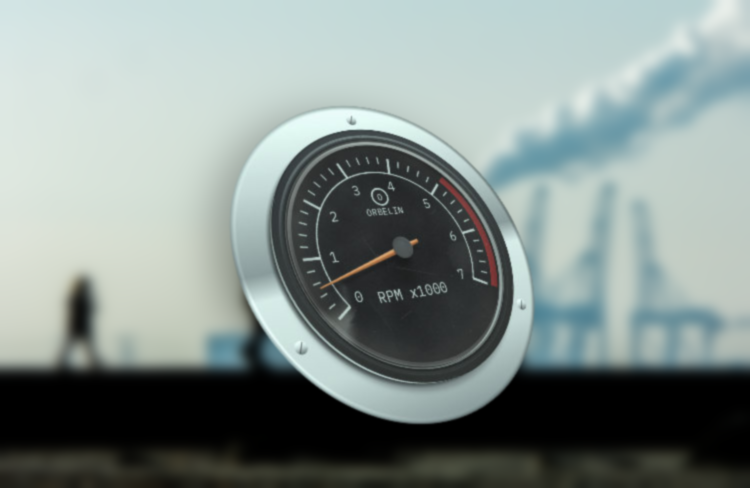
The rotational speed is {"value": 500, "unit": "rpm"}
